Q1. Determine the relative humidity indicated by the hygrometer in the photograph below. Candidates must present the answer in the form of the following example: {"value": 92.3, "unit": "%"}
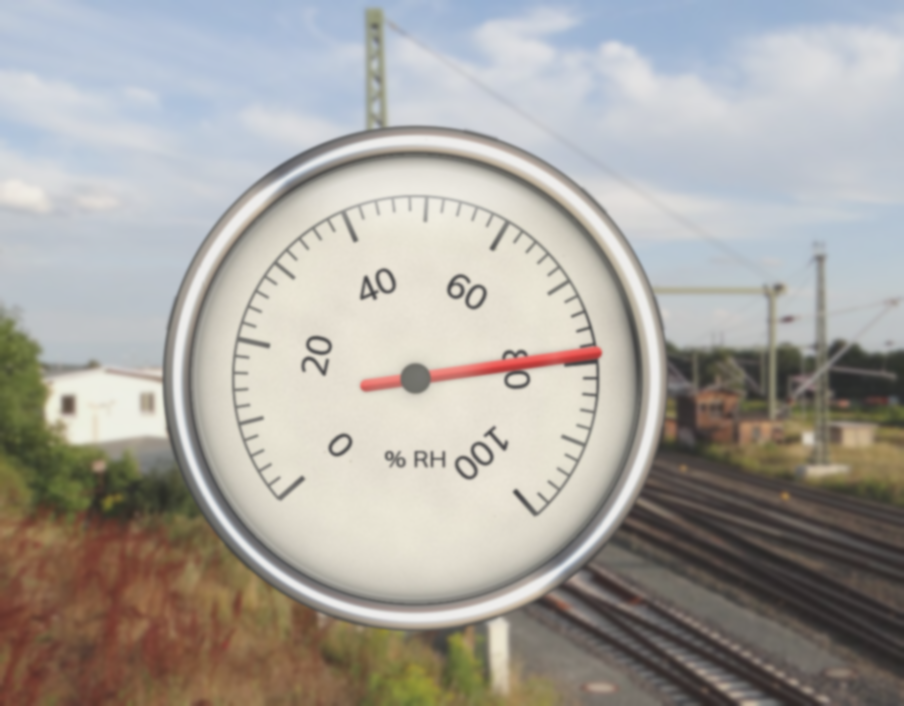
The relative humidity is {"value": 79, "unit": "%"}
